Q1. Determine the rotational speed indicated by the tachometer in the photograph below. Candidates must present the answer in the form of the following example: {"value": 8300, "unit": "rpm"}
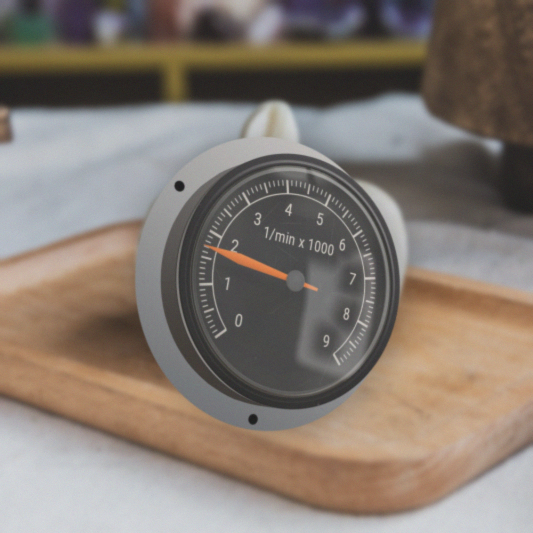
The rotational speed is {"value": 1700, "unit": "rpm"}
